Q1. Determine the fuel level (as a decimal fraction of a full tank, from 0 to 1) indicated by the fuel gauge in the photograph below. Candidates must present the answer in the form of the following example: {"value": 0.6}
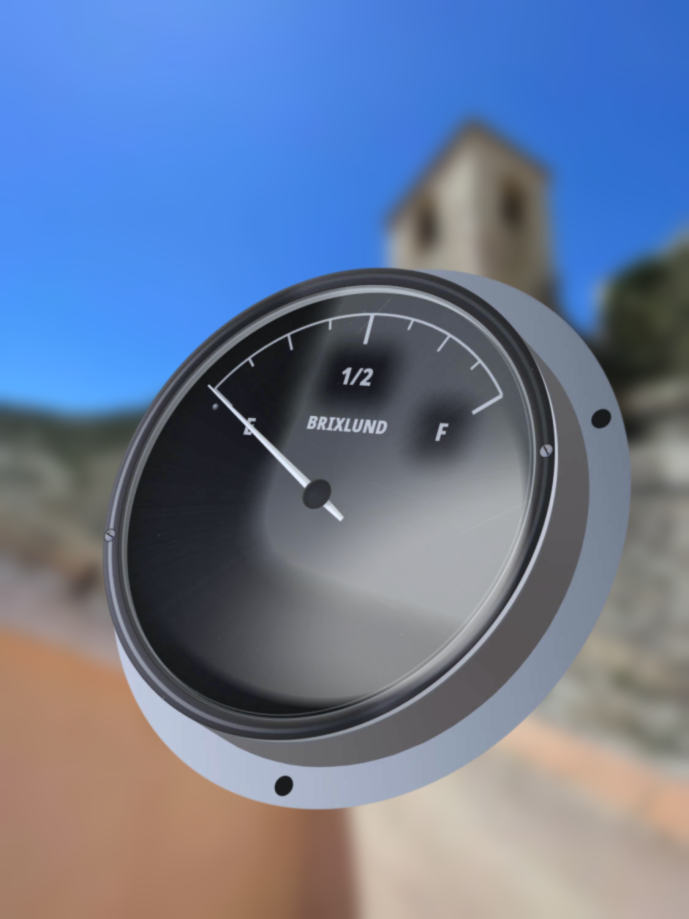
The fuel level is {"value": 0}
